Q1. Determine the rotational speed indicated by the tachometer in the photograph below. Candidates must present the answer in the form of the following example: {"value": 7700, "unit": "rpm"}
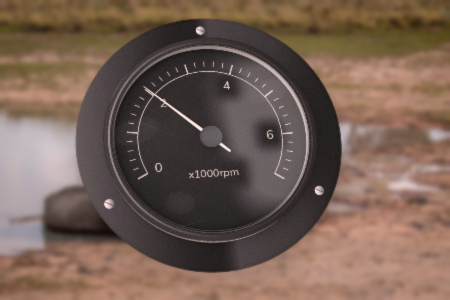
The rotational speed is {"value": 2000, "unit": "rpm"}
